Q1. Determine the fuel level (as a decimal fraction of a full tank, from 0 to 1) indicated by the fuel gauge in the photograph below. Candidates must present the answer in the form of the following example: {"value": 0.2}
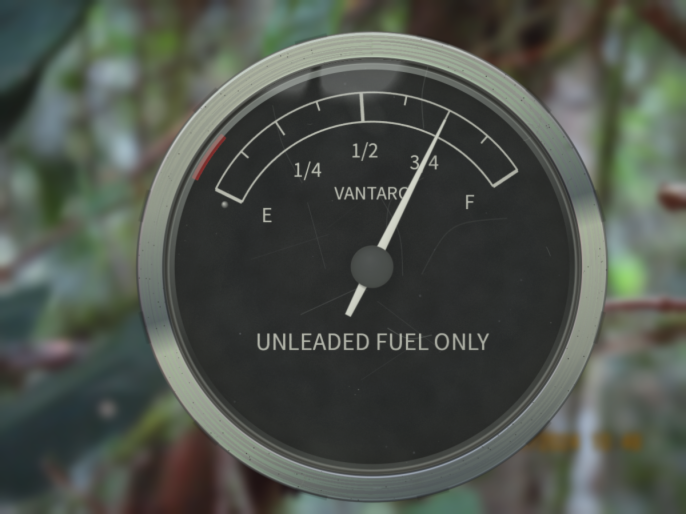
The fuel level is {"value": 0.75}
